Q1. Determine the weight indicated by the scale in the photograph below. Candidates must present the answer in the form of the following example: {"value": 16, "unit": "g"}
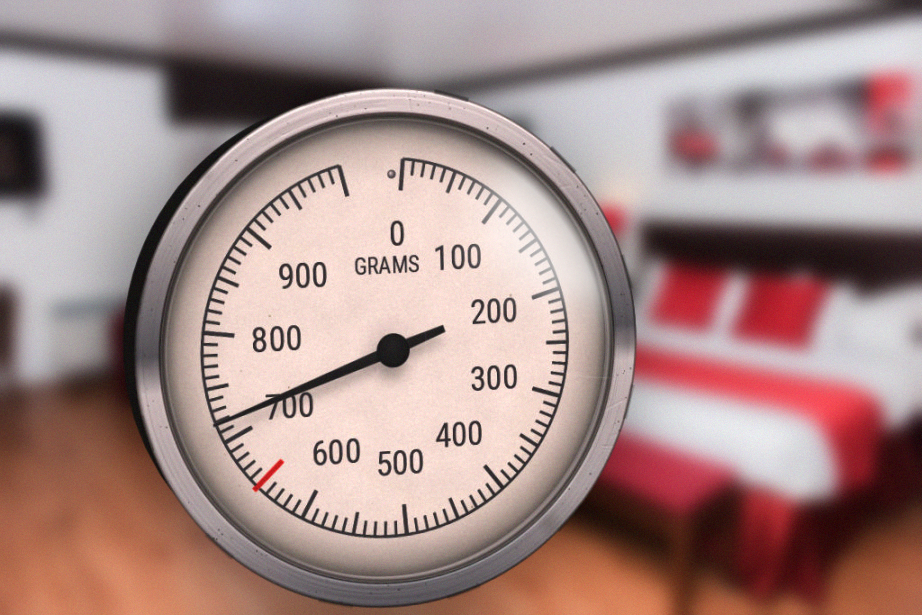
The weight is {"value": 720, "unit": "g"}
